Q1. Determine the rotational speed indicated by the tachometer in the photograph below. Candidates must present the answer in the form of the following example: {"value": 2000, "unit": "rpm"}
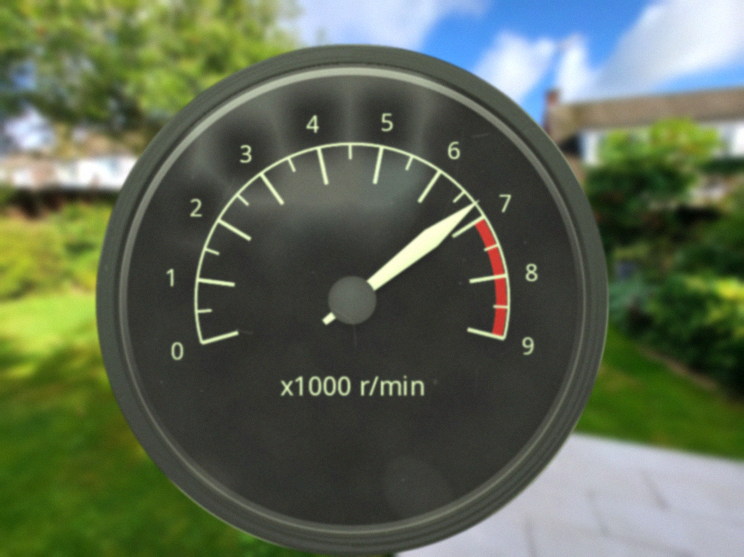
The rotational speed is {"value": 6750, "unit": "rpm"}
